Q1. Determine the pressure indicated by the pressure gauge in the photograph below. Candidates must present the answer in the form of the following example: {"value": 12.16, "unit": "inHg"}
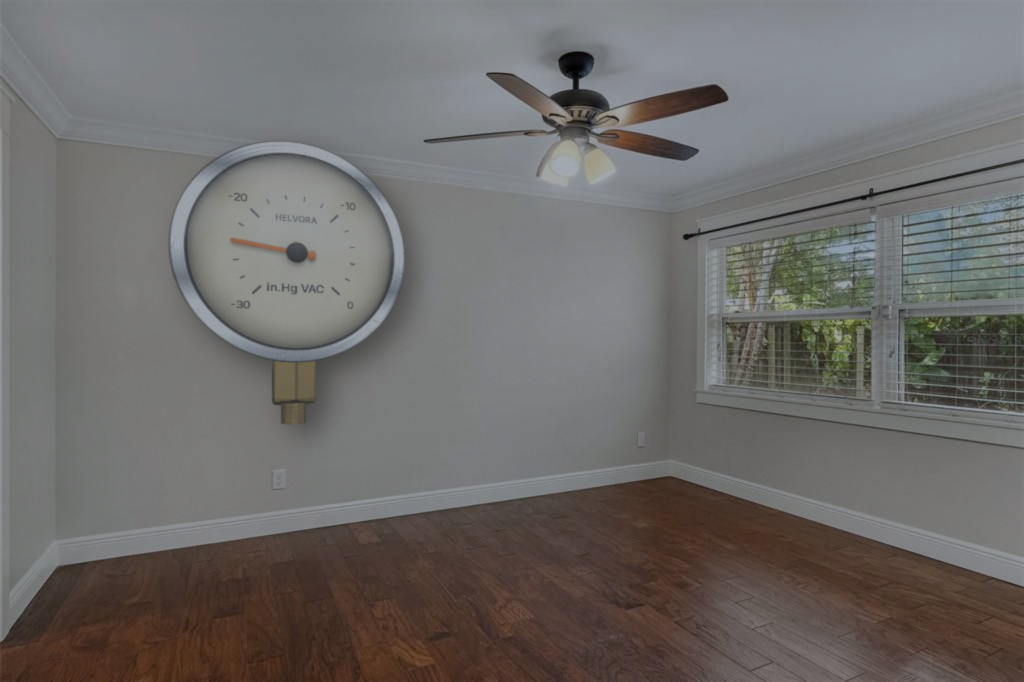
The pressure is {"value": -24, "unit": "inHg"}
